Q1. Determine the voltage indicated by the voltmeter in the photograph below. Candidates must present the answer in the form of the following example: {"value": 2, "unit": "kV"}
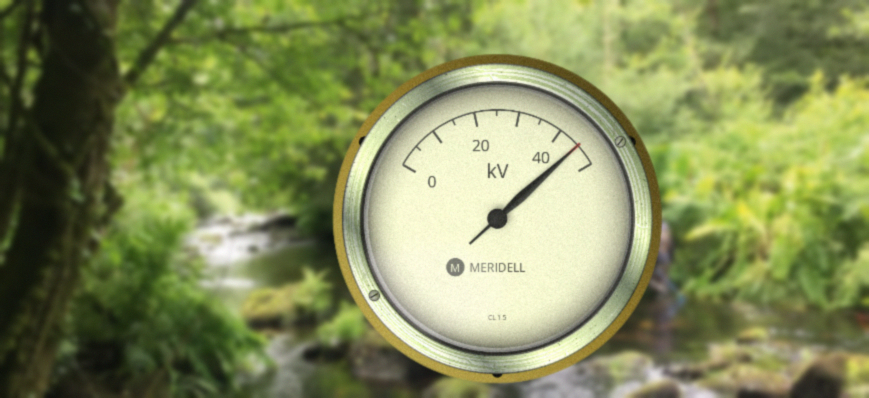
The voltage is {"value": 45, "unit": "kV"}
